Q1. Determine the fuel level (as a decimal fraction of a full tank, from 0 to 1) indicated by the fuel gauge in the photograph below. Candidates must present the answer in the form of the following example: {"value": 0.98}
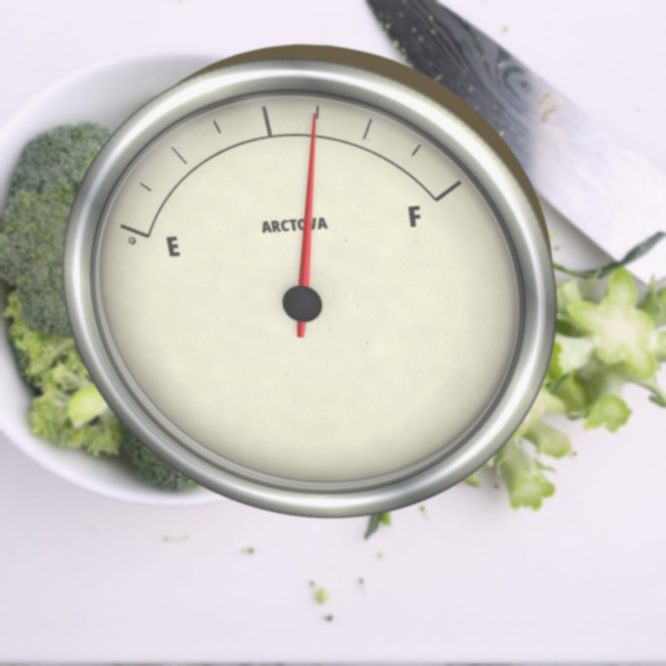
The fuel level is {"value": 0.625}
